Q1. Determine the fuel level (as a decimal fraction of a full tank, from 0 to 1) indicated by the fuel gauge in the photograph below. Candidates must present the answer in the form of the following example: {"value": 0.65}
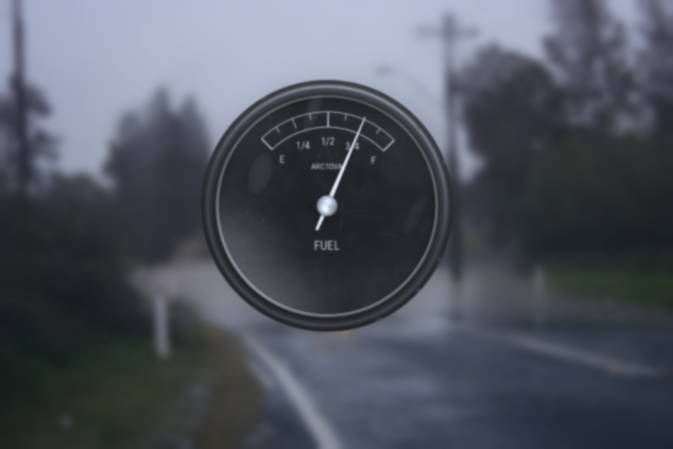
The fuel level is {"value": 0.75}
